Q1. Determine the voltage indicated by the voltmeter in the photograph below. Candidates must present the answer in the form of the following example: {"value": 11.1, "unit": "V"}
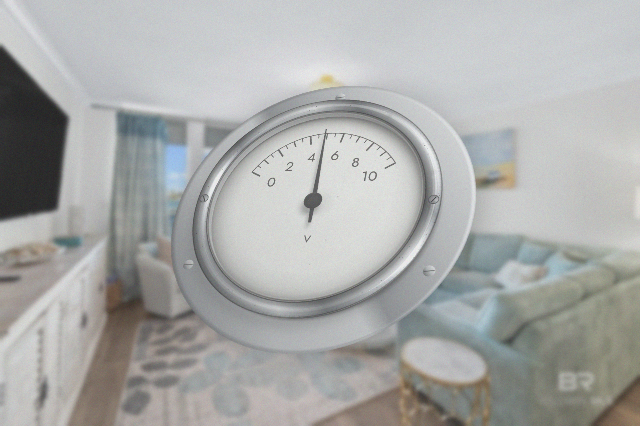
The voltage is {"value": 5, "unit": "V"}
